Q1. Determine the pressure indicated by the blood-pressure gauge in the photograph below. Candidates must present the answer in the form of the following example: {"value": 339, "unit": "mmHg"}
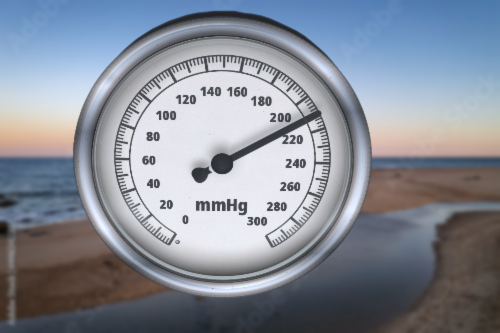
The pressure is {"value": 210, "unit": "mmHg"}
